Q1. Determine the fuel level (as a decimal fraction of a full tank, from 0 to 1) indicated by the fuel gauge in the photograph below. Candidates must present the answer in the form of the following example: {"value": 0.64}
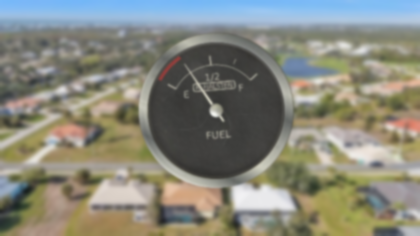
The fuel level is {"value": 0.25}
